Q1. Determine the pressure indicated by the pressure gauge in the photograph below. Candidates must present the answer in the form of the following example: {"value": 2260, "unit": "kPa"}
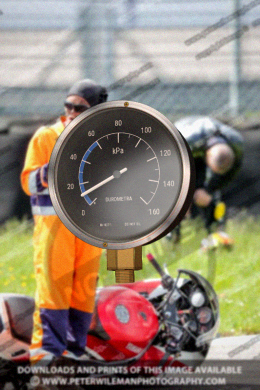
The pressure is {"value": 10, "unit": "kPa"}
